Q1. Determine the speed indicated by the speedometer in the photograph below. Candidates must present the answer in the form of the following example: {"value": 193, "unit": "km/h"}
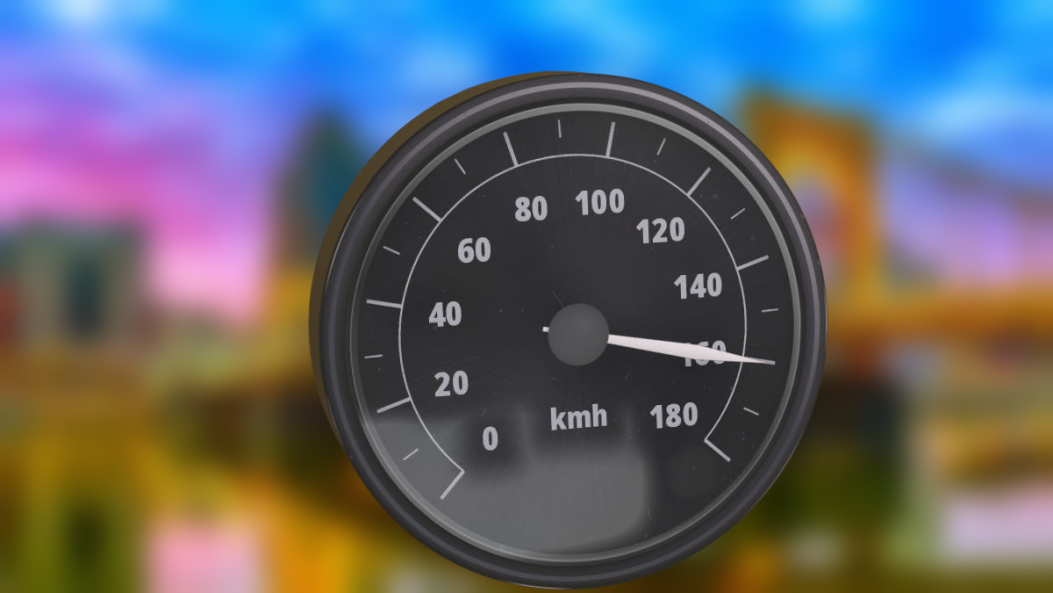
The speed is {"value": 160, "unit": "km/h"}
